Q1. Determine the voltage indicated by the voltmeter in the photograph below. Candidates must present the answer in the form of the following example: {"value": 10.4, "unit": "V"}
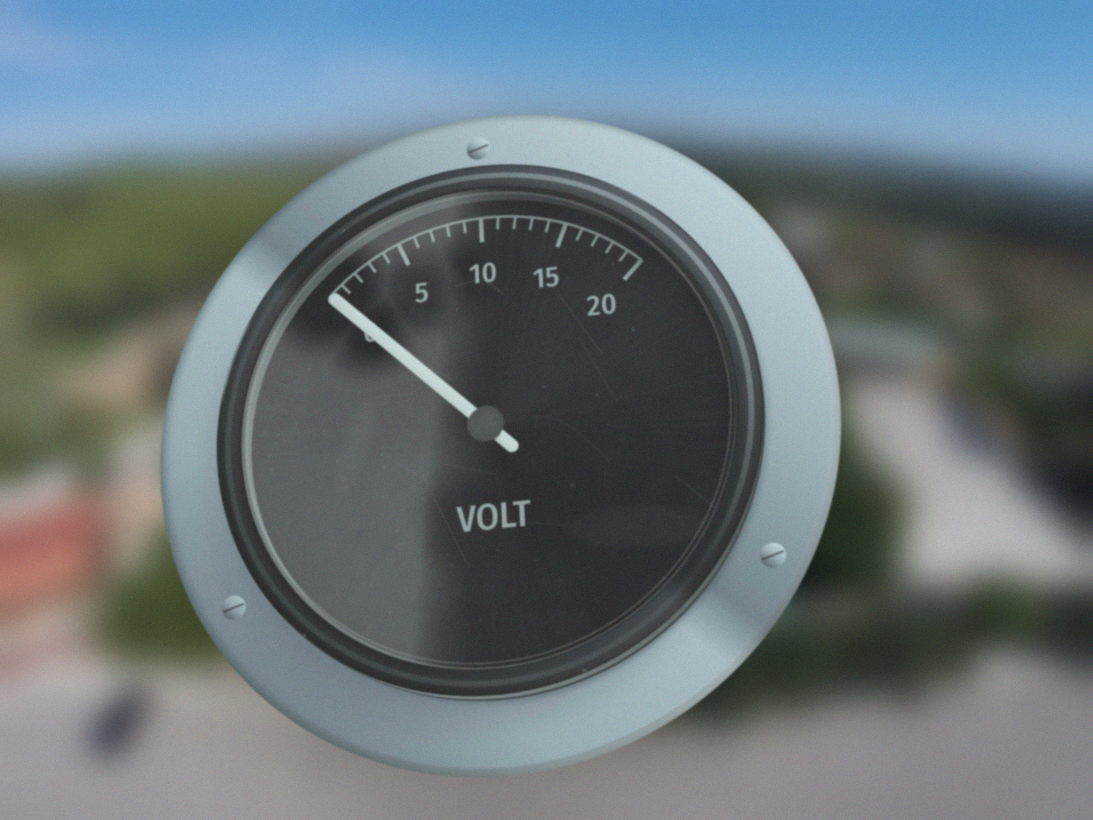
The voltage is {"value": 0, "unit": "V"}
